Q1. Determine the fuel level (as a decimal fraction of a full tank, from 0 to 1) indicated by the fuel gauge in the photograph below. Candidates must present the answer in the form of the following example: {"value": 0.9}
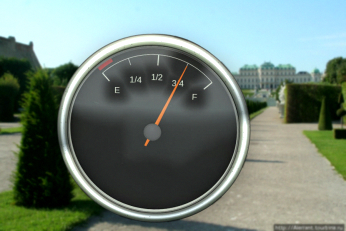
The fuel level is {"value": 0.75}
